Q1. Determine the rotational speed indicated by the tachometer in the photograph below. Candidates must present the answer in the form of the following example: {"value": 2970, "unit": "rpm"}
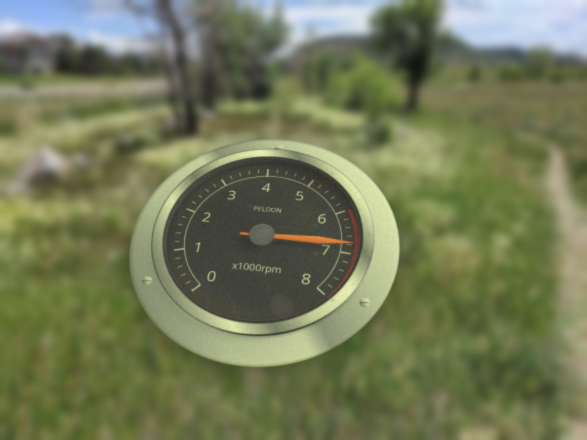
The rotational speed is {"value": 6800, "unit": "rpm"}
